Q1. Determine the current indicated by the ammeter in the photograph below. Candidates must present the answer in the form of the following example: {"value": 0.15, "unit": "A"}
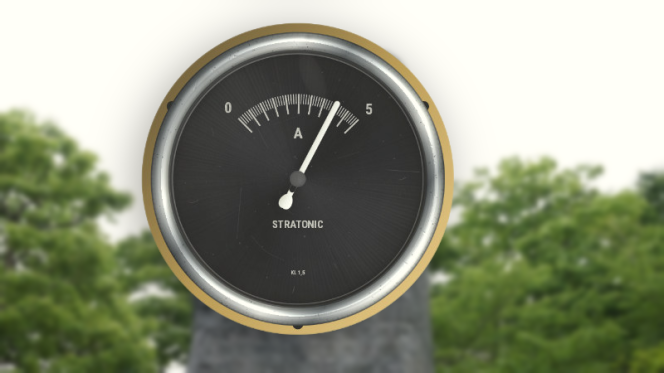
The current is {"value": 4, "unit": "A"}
